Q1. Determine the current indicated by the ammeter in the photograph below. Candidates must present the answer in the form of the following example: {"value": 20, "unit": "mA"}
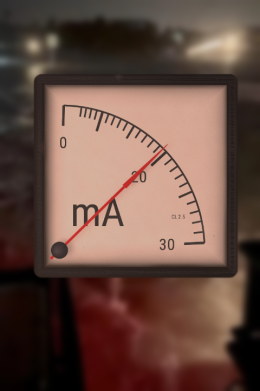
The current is {"value": 19.5, "unit": "mA"}
